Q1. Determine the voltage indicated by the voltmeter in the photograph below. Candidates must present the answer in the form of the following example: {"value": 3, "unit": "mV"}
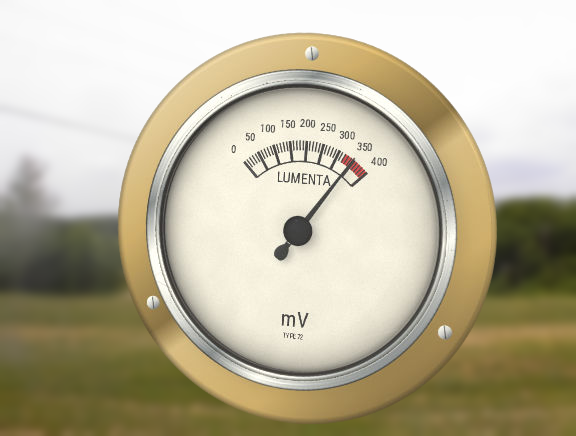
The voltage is {"value": 350, "unit": "mV"}
